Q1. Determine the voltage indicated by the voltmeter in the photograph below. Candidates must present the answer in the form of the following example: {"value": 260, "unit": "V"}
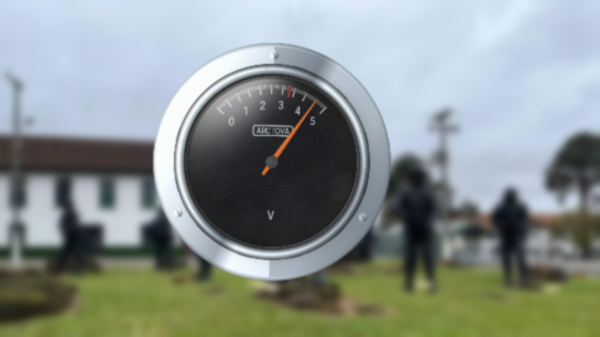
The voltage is {"value": 4.5, "unit": "V"}
